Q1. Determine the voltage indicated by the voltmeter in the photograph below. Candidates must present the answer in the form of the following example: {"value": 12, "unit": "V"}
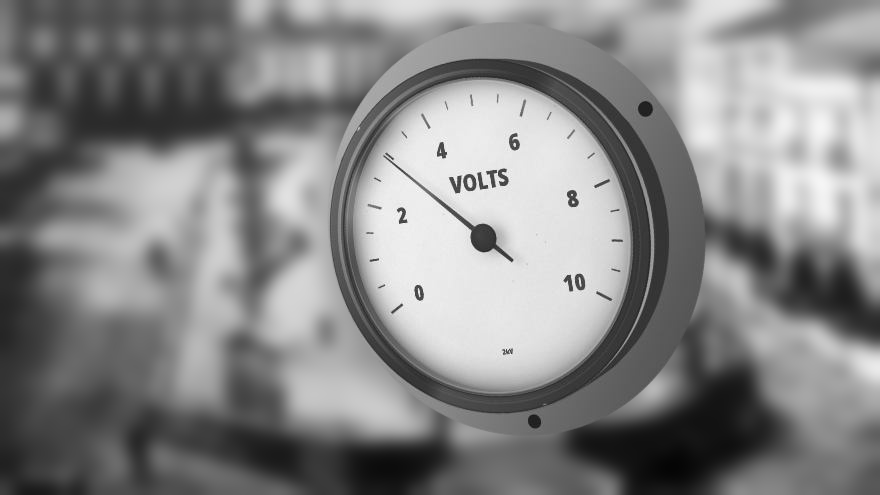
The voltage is {"value": 3, "unit": "V"}
